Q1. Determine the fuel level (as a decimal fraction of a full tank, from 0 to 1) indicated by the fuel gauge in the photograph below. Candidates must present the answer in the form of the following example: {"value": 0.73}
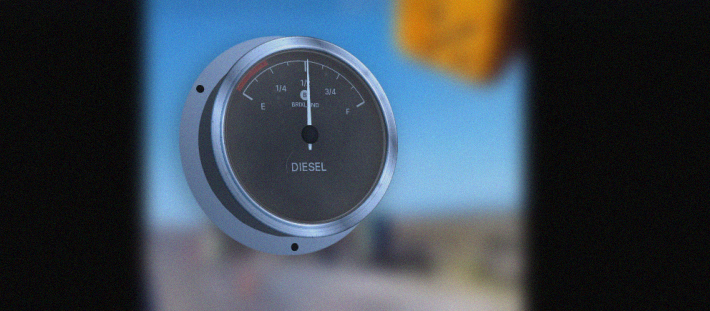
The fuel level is {"value": 0.5}
